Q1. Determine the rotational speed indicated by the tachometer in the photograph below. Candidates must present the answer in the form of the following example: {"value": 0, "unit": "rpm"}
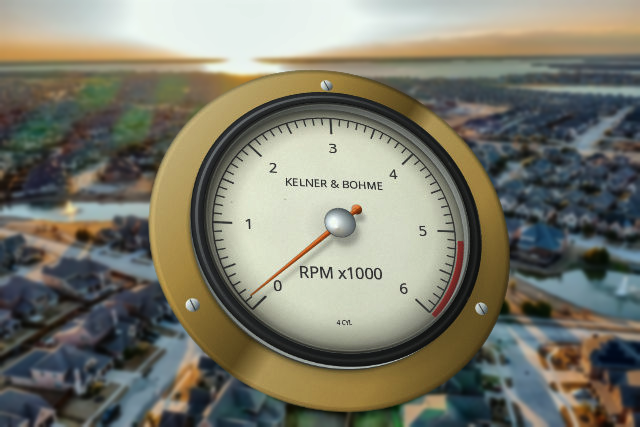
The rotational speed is {"value": 100, "unit": "rpm"}
